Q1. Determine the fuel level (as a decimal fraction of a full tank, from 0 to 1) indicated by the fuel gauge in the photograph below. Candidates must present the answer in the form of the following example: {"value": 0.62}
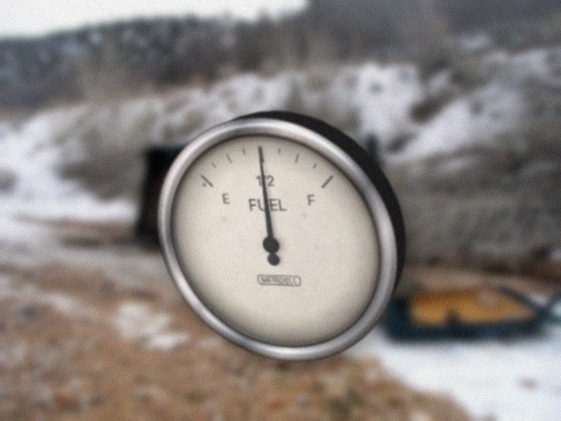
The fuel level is {"value": 0.5}
